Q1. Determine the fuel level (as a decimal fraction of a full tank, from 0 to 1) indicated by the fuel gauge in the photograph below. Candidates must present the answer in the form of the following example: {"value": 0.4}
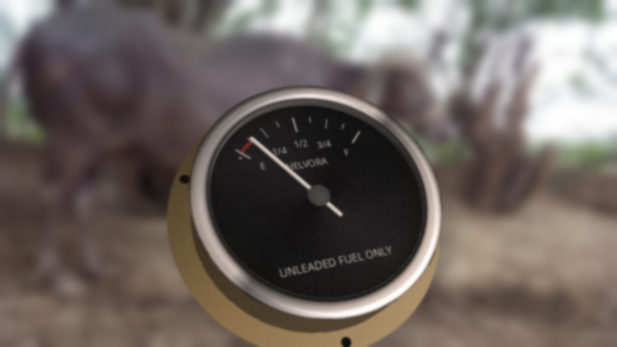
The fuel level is {"value": 0.125}
